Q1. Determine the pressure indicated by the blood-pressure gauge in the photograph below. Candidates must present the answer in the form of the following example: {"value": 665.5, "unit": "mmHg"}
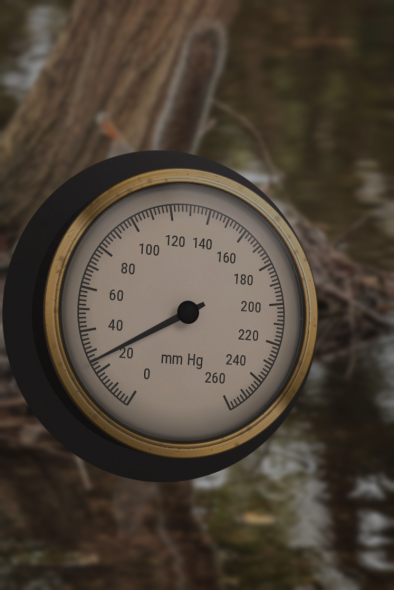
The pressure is {"value": 26, "unit": "mmHg"}
